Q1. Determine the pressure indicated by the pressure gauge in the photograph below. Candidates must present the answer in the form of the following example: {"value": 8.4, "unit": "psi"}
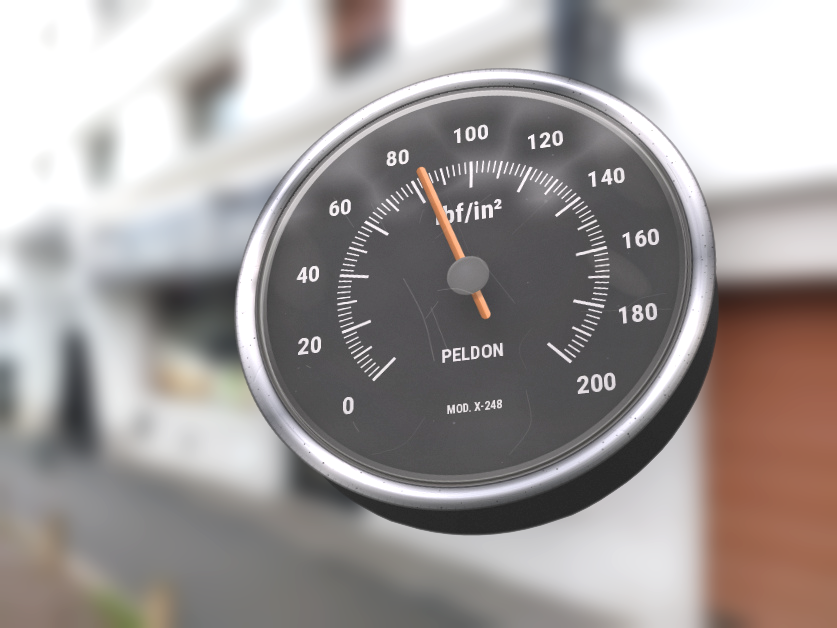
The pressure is {"value": 84, "unit": "psi"}
